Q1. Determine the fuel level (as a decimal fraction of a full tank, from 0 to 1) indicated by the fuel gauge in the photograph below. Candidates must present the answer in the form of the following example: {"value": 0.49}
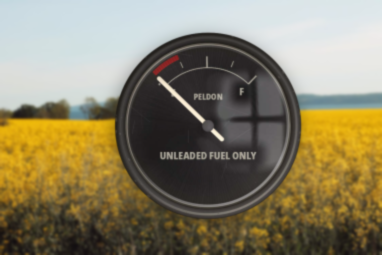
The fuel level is {"value": 0}
